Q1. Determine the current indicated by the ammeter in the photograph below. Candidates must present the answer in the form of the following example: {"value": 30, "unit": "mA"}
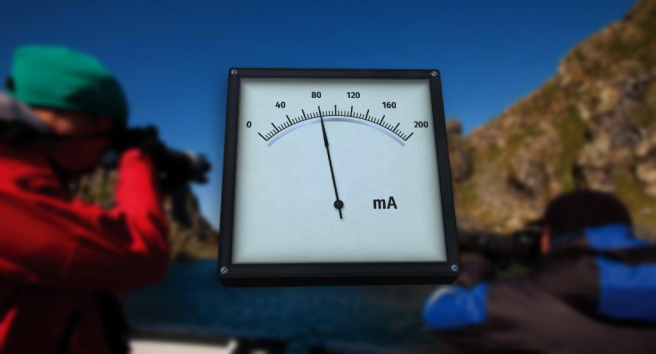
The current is {"value": 80, "unit": "mA"}
